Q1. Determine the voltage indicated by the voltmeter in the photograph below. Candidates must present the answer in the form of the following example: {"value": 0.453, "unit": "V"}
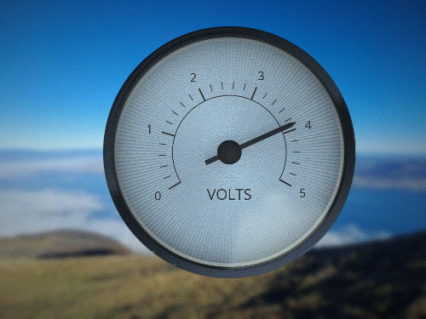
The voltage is {"value": 3.9, "unit": "V"}
